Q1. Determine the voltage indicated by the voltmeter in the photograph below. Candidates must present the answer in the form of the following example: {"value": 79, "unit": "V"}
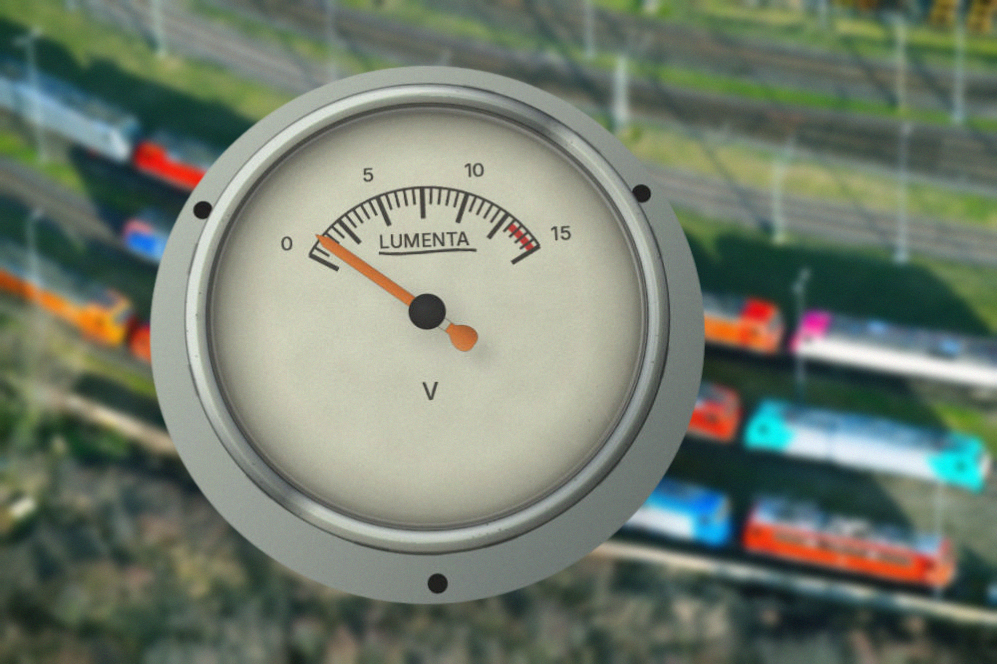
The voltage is {"value": 1, "unit": "V"}
